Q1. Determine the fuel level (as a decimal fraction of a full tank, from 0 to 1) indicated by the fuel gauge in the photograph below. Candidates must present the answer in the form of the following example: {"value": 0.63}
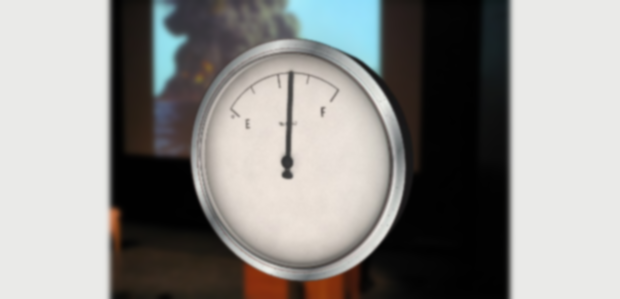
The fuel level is {"value": 0.625}
